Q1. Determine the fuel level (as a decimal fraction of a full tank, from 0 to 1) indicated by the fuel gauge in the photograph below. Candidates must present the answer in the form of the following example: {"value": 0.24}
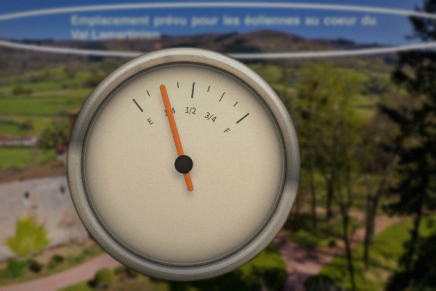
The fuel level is {"value": 0.25}
